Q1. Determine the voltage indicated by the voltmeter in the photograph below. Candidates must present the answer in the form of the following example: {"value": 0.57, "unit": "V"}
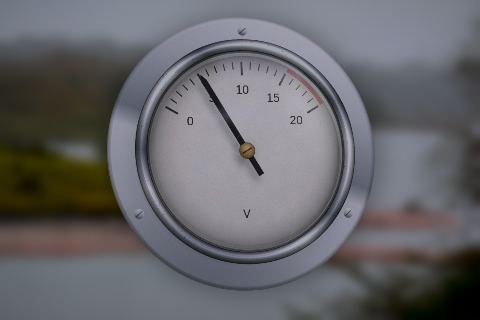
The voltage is {"value": 5, "unit": "V"}
